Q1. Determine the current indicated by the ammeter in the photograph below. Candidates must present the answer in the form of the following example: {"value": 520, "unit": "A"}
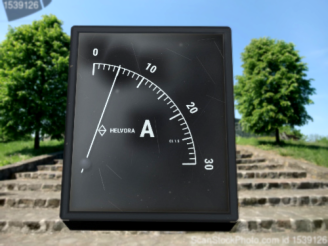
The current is {"value": 5, "unit": "A"}
